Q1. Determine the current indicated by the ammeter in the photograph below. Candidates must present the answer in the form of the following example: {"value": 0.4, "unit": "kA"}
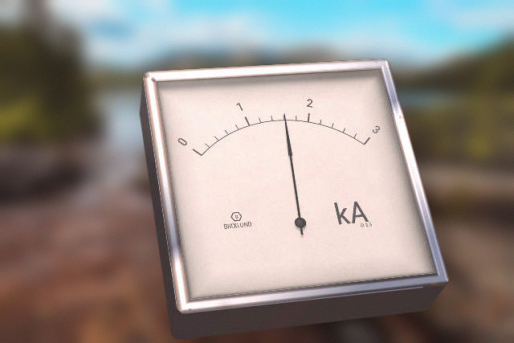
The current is {"value": 1.6, "unit": "kA"}
